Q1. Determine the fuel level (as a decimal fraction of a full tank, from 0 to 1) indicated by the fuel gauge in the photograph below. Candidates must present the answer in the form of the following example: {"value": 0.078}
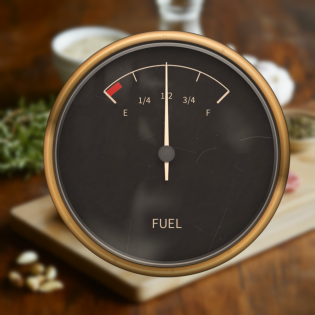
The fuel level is {"value": 0.5}
